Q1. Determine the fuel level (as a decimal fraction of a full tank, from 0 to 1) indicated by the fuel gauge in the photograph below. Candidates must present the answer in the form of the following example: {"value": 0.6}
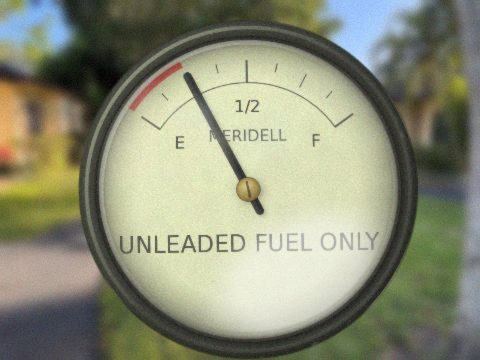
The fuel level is {"value": 0.25}
